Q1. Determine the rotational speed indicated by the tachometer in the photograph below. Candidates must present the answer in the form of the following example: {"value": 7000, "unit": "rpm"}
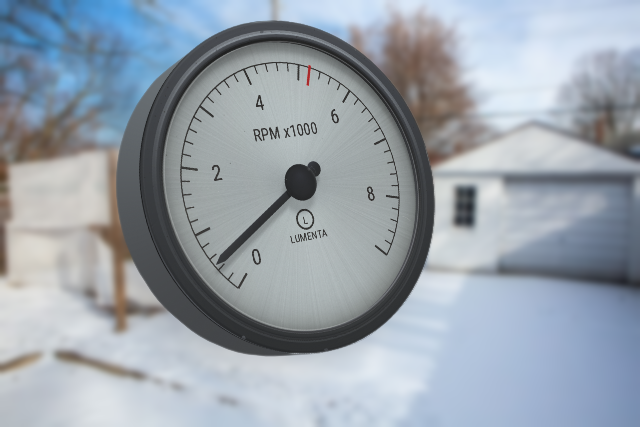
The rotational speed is {"value": 500, "unit": "rpm"}
